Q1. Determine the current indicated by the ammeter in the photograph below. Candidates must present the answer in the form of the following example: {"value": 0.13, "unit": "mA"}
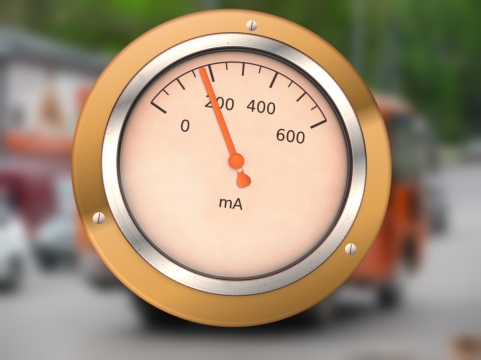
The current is {"value": 175, "unit": "mA"}
